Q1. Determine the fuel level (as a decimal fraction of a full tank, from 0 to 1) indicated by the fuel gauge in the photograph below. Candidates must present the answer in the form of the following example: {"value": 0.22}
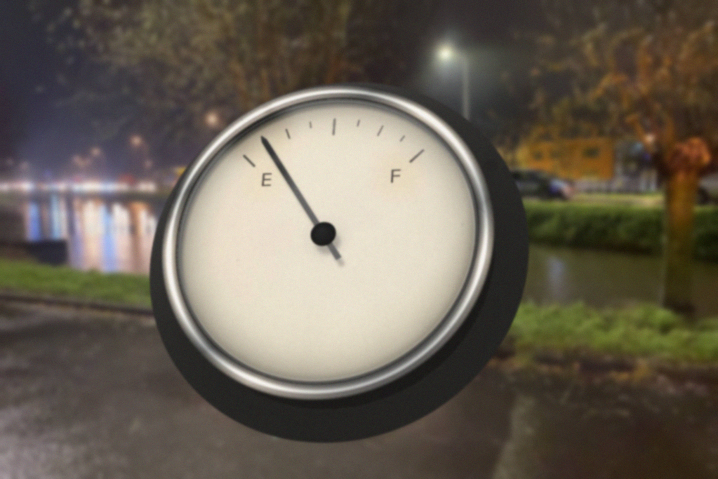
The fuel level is {"value": 0.125}
